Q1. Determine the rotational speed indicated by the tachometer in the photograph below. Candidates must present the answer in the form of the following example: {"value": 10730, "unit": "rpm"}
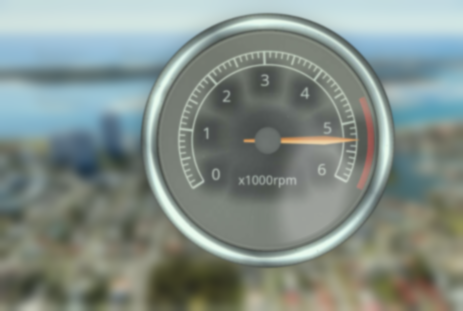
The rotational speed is {"value": 5300, "unit": "rpm"}
